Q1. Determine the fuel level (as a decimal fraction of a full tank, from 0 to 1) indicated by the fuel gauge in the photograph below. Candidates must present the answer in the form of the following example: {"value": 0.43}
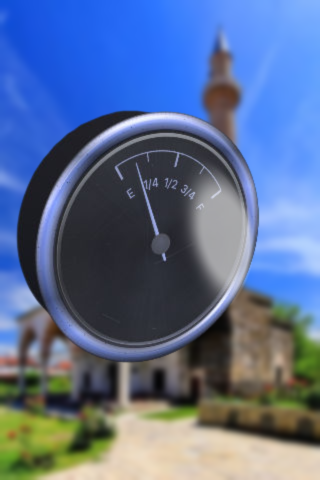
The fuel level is {"value": 0.125}
